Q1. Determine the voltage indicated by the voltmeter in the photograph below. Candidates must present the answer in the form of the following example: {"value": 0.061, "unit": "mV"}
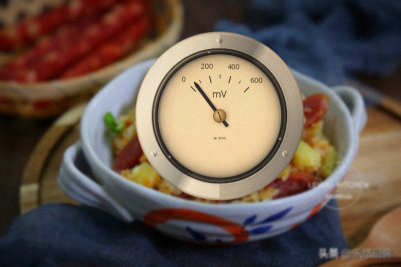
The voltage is {"value": 50, "unit": "mV"}
